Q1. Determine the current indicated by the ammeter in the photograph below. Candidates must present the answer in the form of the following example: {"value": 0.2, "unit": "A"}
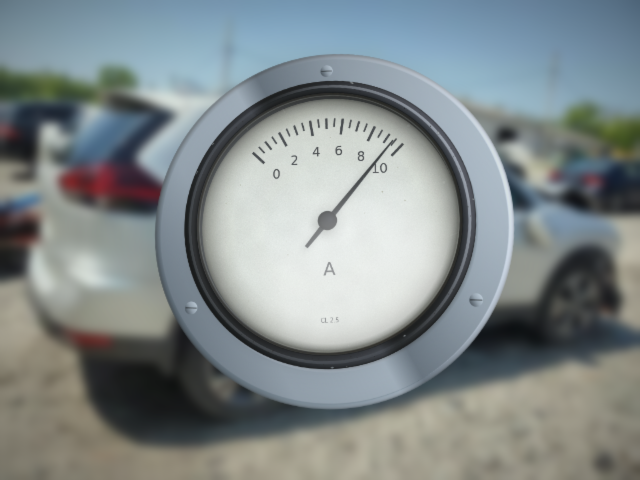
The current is {"value": 9.5, "unit": "A"}
